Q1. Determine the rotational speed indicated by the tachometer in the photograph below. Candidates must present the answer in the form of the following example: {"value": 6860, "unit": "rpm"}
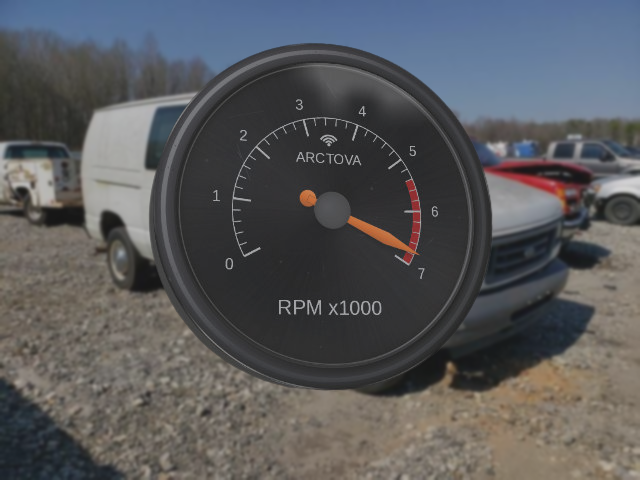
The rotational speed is {"value": 6800, "unit": "rpm"}
